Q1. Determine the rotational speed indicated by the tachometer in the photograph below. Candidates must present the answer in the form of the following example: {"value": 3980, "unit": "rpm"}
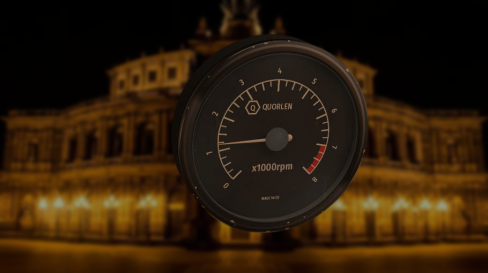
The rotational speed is {"value": 1250, "unit": "rpm"}
